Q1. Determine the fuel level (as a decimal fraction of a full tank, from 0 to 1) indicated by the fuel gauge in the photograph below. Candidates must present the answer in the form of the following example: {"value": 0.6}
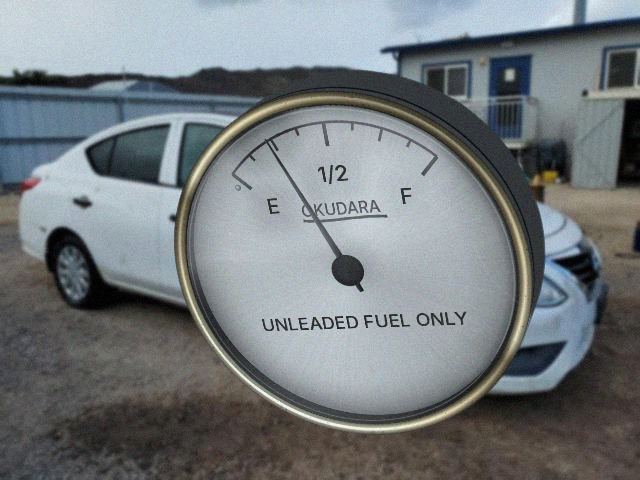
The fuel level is {"value": 0.25}
